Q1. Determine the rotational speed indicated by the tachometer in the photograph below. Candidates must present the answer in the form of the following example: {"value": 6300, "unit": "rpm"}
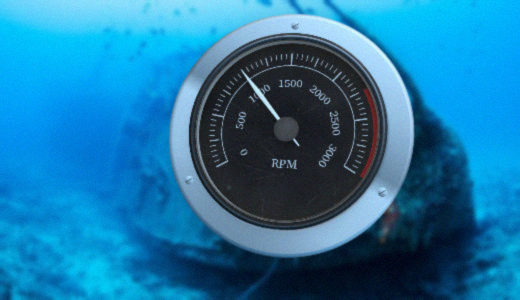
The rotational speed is {"value": 1000, "unit": "rpm"}
